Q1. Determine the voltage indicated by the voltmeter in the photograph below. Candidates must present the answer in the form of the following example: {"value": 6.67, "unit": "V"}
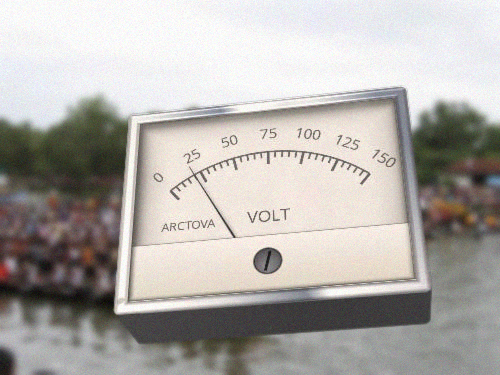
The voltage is {"value": 20, "unit": "V"}
